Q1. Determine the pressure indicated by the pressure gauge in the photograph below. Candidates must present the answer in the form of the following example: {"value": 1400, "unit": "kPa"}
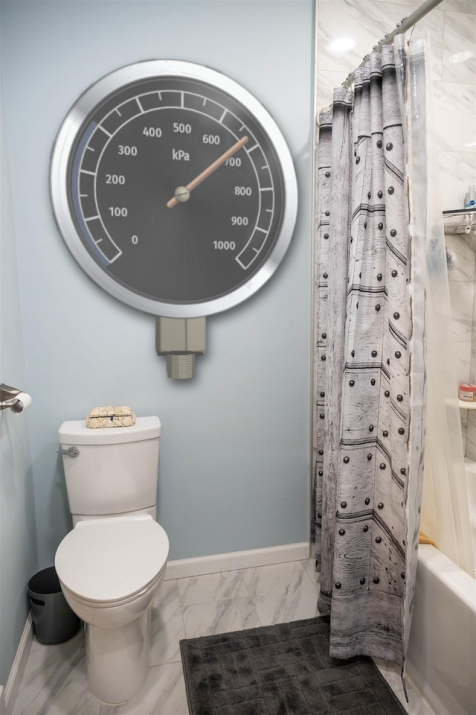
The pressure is {"value": 675, "unit": "kPa"}
